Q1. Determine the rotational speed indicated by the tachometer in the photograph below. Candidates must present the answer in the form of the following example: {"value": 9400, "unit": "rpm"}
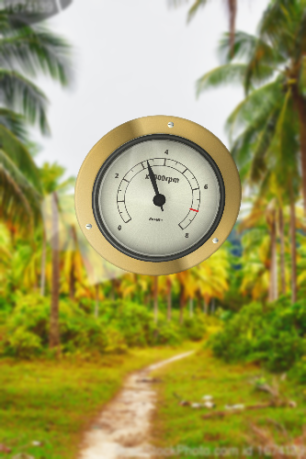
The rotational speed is {"value": 3250, "unit": "rpm"}
